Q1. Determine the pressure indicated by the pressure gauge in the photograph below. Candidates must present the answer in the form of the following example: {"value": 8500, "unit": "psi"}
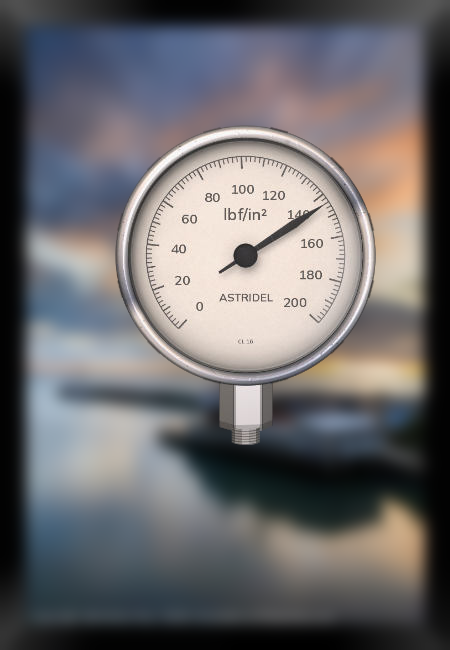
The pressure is {"value": 144, "unit": "psi"}
